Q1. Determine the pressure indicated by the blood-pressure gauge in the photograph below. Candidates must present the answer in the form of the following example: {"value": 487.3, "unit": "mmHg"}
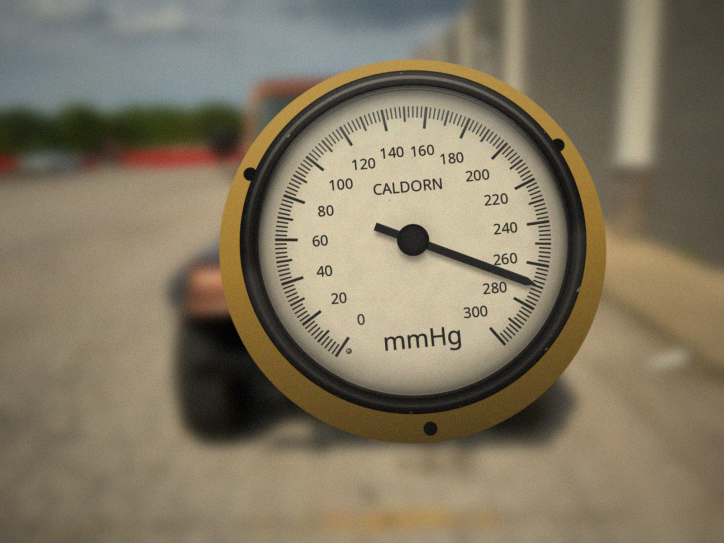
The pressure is {"value": 270, "unit": "mmHg"}
